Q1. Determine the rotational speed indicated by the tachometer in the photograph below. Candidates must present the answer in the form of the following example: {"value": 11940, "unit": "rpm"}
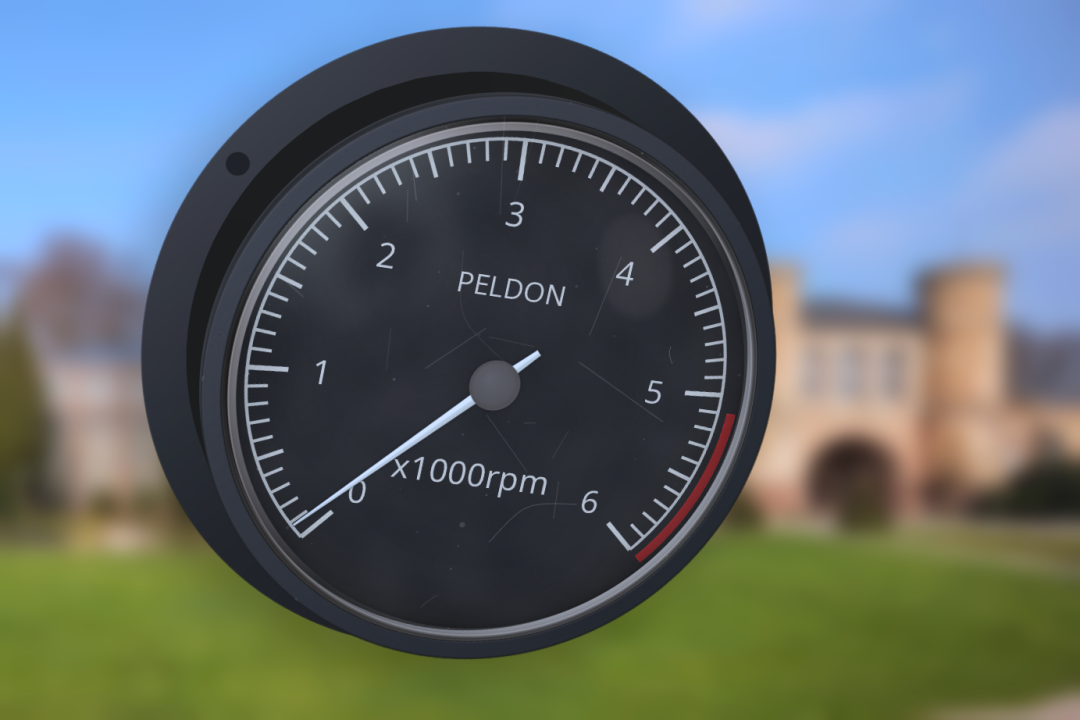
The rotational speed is {"value": 100, "unit": "rpm"}
